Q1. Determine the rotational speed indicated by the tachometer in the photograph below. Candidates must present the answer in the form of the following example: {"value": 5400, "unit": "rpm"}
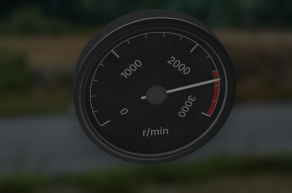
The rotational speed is {"value": 2500, "unit": "rpm"}
